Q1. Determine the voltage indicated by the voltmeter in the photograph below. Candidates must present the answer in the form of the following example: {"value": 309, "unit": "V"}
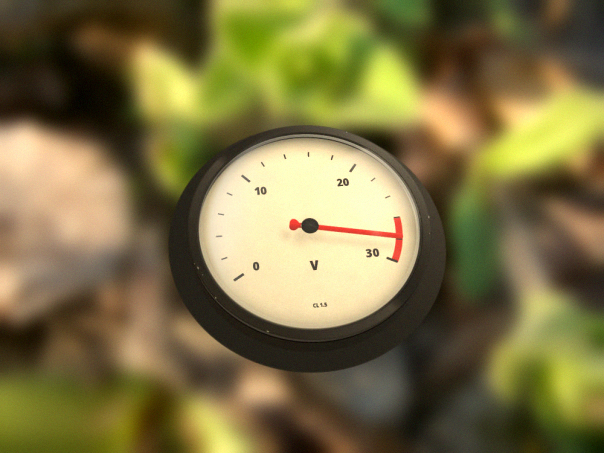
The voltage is {"value": 28, "unit": "V"}
